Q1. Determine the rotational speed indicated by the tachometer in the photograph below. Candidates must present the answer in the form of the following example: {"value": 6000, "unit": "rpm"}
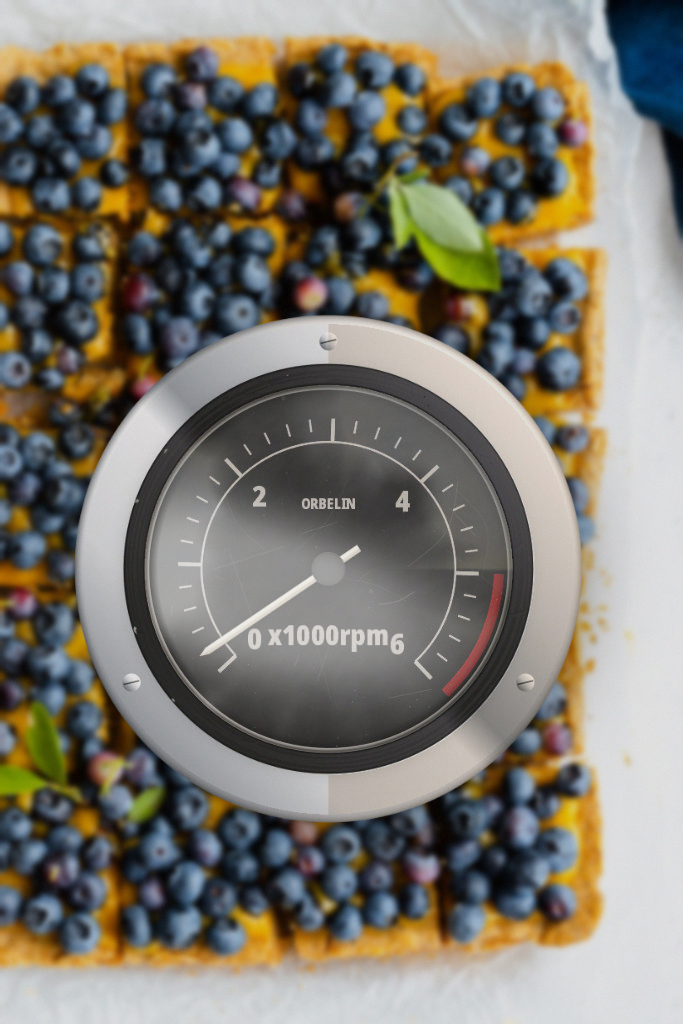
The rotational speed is {"value": 200, "unit": "rpm"}
